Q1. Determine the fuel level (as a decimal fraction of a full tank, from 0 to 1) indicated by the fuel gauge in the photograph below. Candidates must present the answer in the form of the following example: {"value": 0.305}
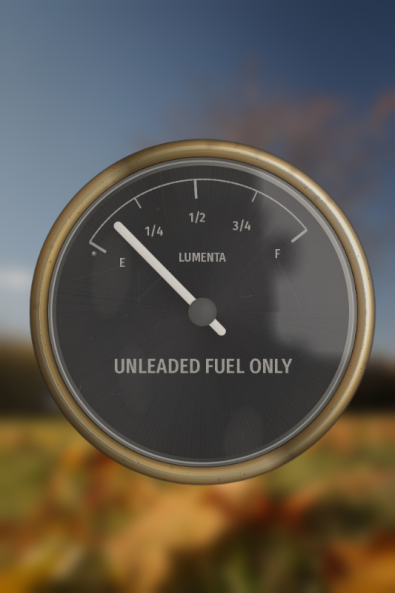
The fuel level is {"value": 0.125}
